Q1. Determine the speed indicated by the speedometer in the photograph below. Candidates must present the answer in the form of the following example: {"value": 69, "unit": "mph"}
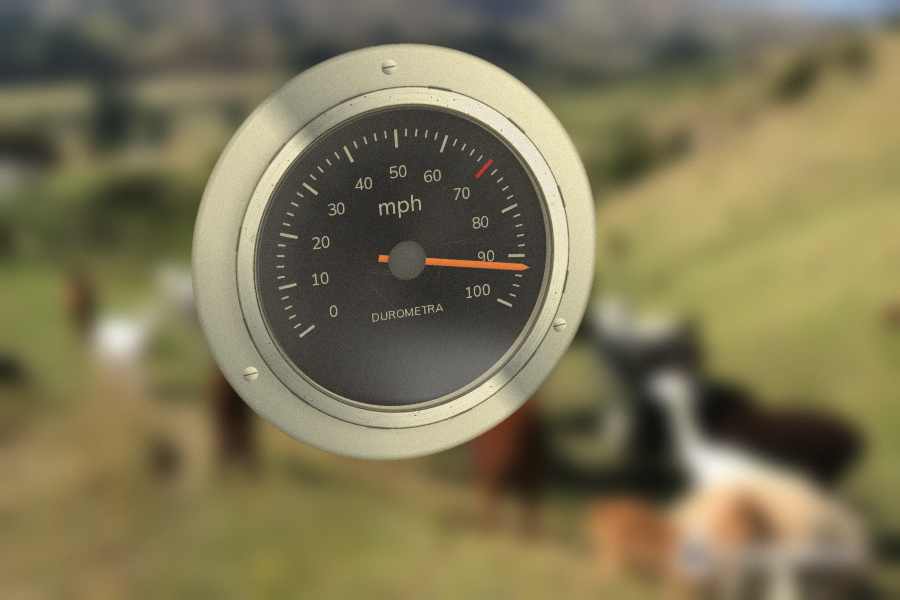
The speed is {"value": 92, "unit": "mph"}
